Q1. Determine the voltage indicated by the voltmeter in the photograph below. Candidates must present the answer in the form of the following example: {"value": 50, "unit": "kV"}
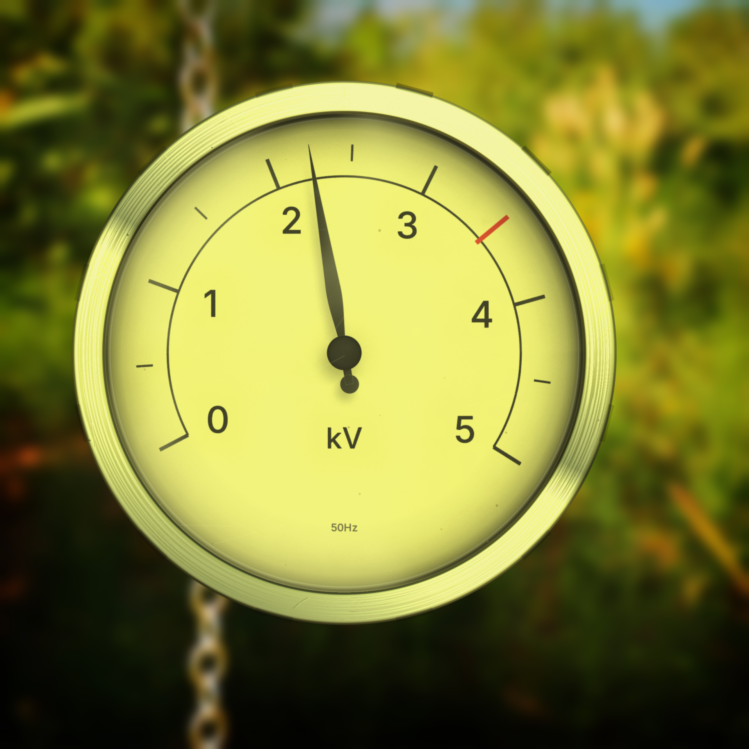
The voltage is {"value": 2.25, "unit": "kV"}
